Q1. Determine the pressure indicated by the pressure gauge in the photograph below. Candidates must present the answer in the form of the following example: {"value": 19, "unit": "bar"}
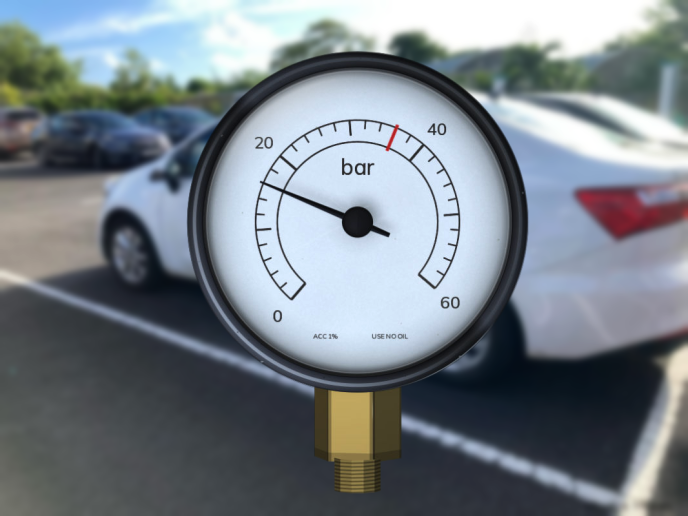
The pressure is {"value": 16, "unit": "bar"}
